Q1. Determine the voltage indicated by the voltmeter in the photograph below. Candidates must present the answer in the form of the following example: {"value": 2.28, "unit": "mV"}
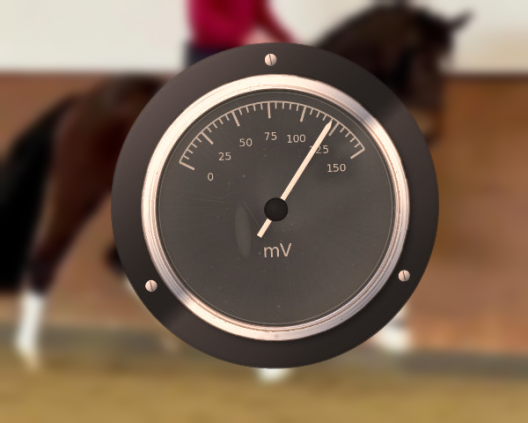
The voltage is {"value": 120, "unit": "mV"}
